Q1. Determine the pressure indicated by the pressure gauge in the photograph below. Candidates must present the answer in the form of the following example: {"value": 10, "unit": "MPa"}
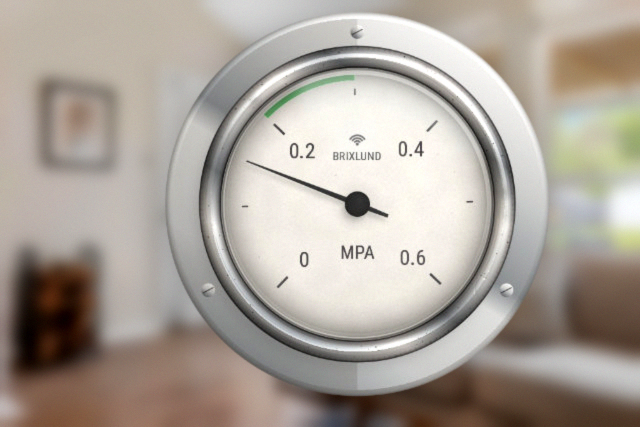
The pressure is {"value": 0.15, "unit": "MPa"}
